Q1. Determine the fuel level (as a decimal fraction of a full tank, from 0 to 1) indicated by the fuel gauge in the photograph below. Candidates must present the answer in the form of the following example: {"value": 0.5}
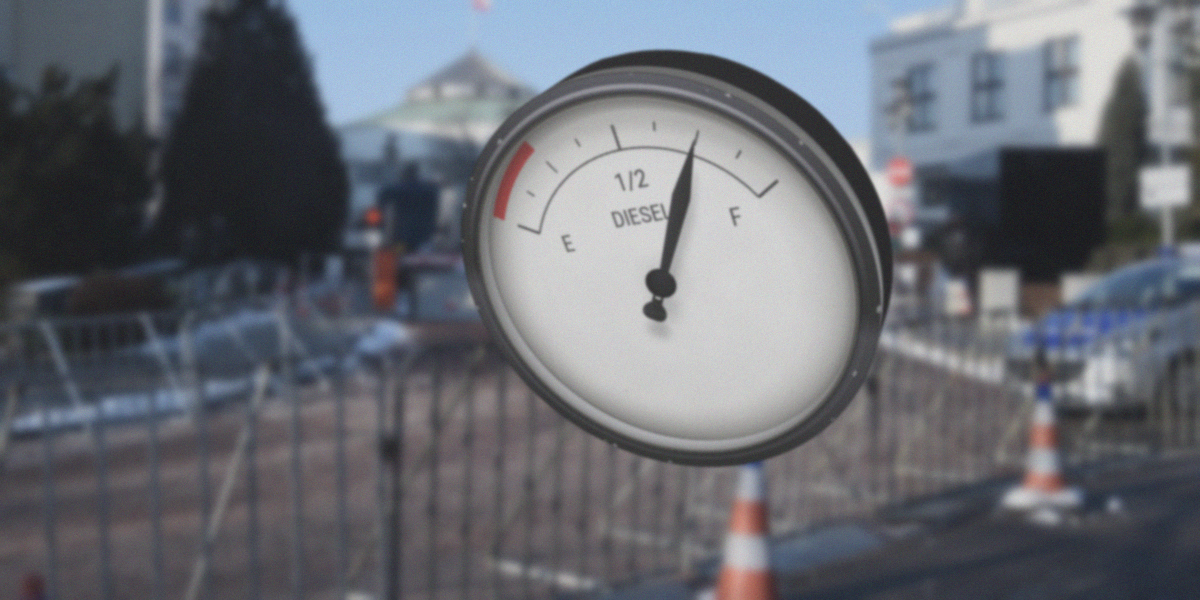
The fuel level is {"value": 0.75}
